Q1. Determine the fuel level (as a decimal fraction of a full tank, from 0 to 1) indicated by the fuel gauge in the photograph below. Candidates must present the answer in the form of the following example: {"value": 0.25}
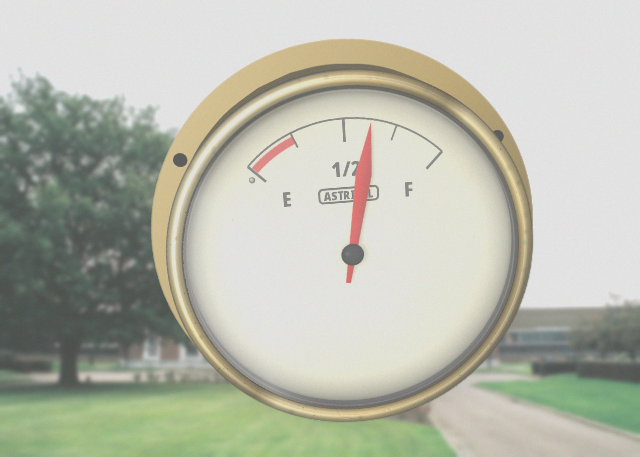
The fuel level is {"value": 0.625}
